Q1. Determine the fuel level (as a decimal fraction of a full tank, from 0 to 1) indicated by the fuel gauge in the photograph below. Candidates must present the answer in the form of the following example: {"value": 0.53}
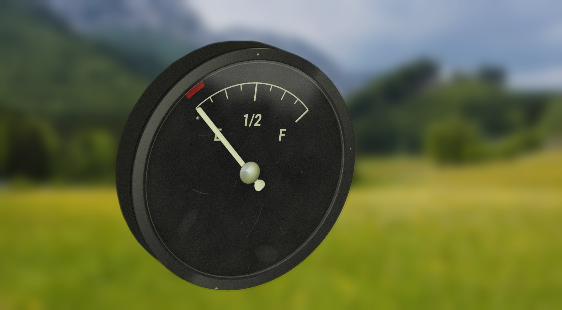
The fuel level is {"value": 0}
